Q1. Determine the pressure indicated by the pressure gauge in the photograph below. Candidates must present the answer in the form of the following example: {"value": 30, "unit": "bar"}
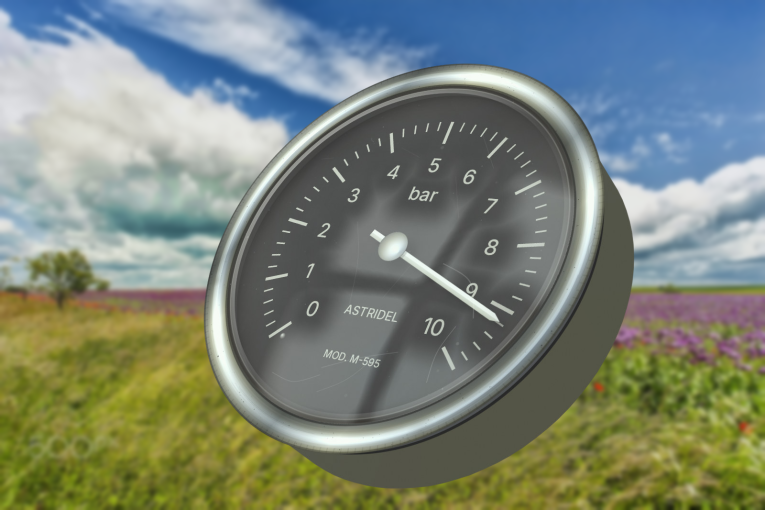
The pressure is {"value": 9.2, "unit": "bar"}
